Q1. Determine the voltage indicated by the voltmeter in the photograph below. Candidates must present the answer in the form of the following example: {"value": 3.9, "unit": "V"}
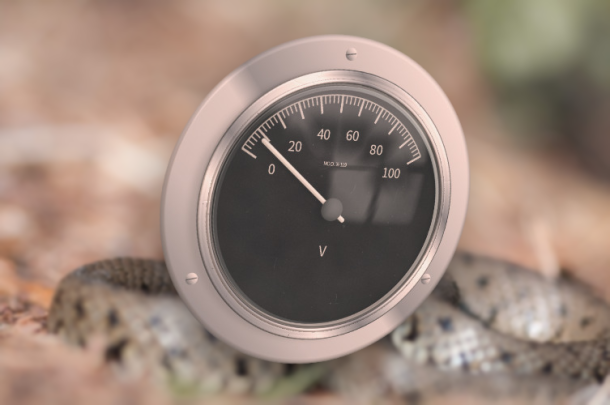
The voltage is {"value": 8, "unit": "V"}
